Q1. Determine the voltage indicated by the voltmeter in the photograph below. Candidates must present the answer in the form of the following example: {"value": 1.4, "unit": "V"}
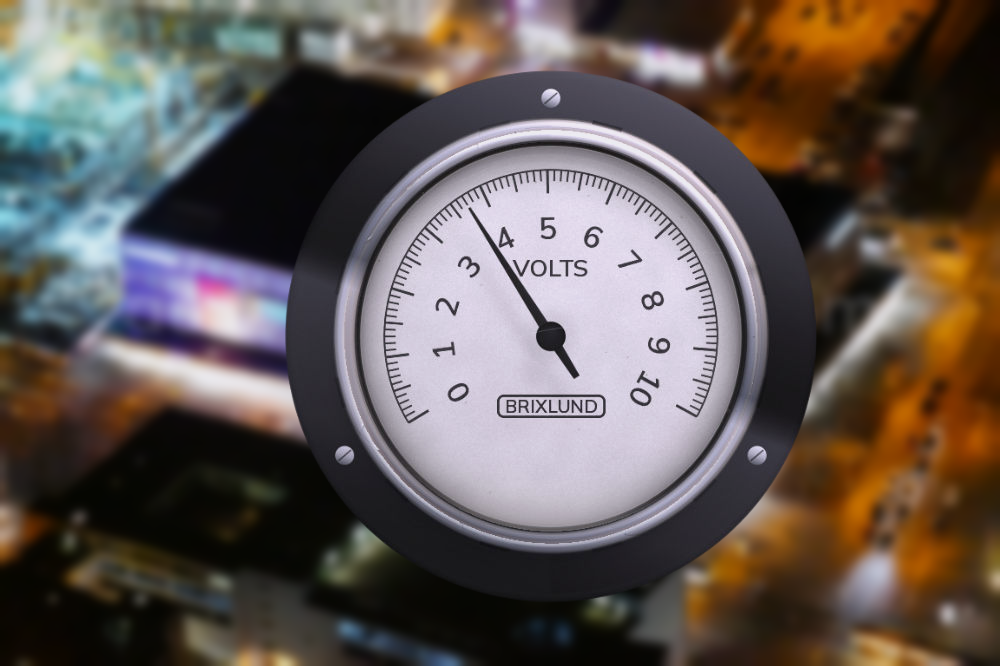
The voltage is {"value": 3.7, "unit": "V"}
